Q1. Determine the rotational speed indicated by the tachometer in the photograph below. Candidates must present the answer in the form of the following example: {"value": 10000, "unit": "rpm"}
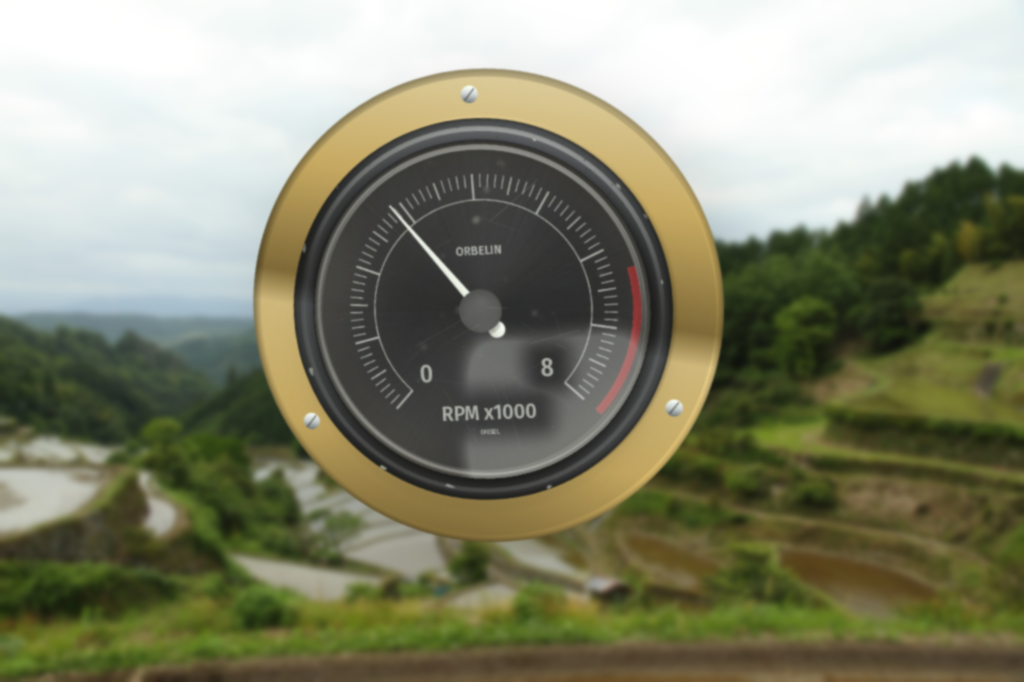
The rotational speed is {"value": 2900, "unit": "rpm"}
